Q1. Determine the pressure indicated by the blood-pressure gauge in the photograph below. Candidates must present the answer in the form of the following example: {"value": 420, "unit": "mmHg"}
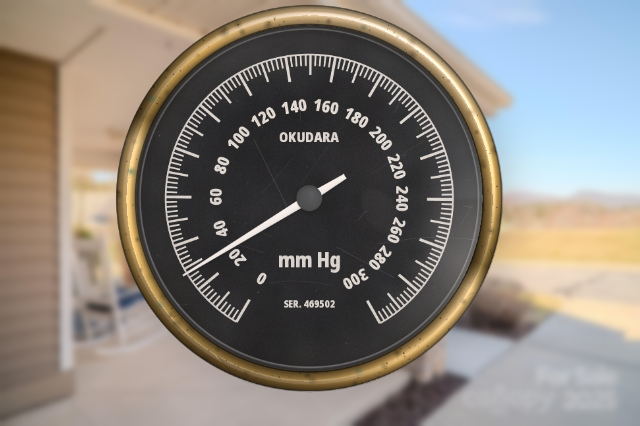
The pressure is {"value": 28, "unit": "mmHg"}
